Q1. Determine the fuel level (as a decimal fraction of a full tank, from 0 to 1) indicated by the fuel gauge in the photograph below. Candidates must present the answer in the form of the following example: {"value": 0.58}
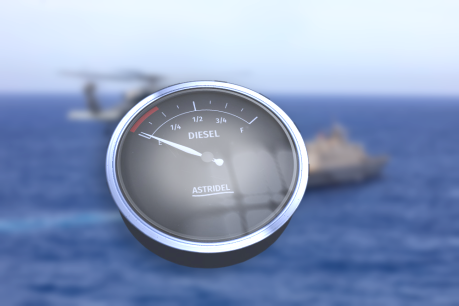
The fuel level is {"value": 0}
